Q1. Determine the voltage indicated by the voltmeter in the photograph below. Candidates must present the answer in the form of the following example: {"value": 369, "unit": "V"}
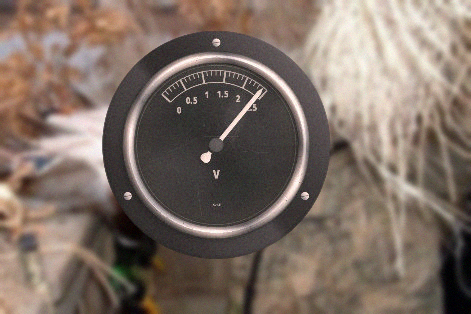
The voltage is {"value": 2.4, "unit": "V"}
